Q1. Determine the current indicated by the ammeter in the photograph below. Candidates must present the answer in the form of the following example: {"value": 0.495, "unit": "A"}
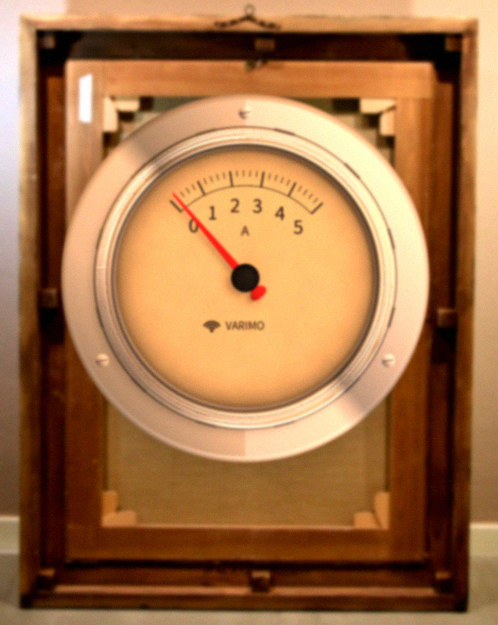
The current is {"value": 0.2, "unit": "A"}
